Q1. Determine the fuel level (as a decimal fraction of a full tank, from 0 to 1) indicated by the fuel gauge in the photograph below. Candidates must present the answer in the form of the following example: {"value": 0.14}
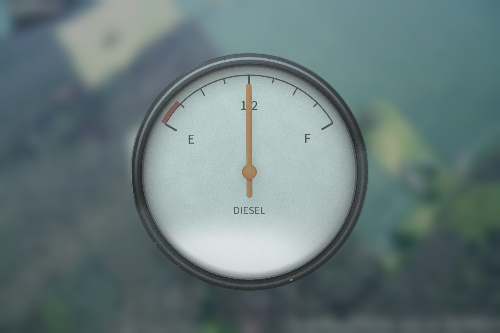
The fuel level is {"value": 0.5}
